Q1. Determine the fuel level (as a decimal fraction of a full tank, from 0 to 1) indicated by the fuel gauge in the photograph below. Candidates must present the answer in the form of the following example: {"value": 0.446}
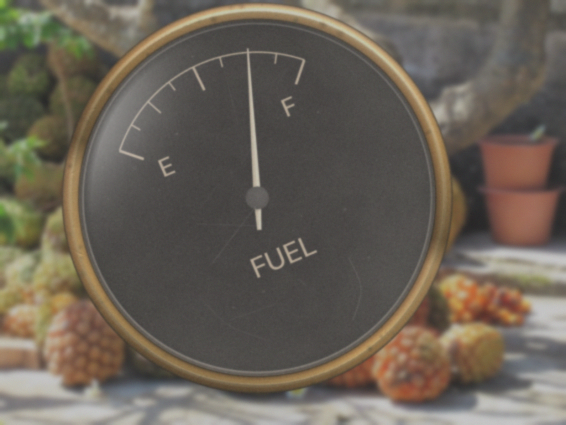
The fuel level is {"value": 0.75}
